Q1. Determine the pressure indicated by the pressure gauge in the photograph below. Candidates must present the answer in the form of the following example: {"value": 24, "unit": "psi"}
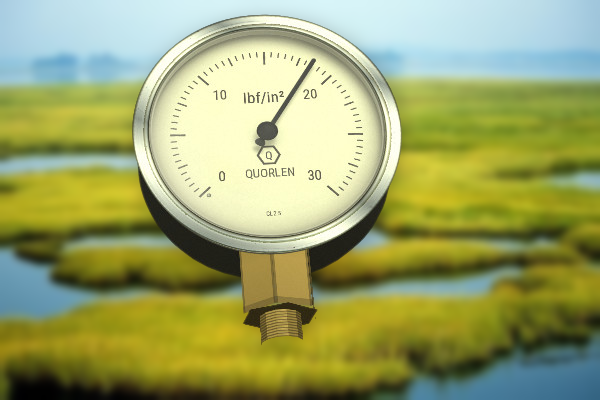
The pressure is {"value": 18.5, "unit": "psi"}
